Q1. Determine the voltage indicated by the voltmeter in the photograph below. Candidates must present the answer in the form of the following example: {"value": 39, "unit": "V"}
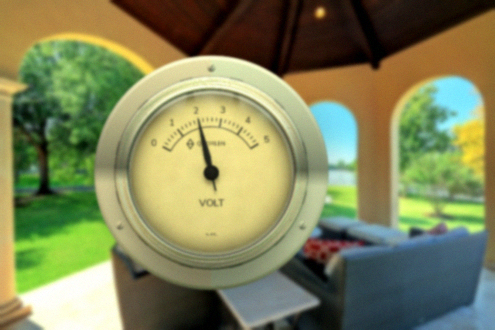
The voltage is {"value": 2, "unit": "V"}
